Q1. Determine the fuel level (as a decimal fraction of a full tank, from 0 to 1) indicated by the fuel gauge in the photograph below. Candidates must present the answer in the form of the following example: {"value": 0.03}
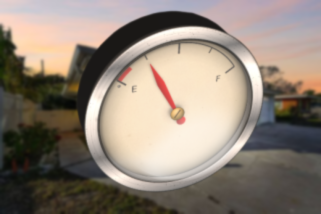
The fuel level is {"value": 0.25}
